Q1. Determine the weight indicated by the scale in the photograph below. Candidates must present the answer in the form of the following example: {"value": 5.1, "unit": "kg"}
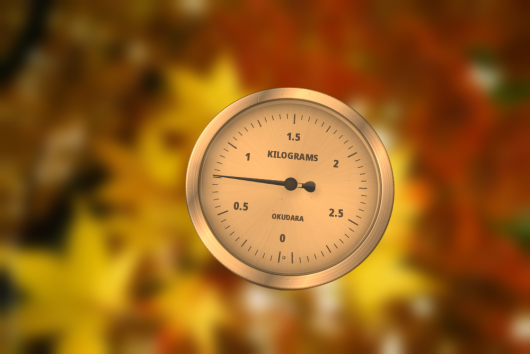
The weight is {"value": 0.75, "unit": "kg"}
